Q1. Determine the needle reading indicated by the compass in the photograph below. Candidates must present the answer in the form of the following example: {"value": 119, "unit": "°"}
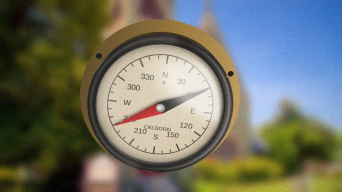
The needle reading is {"value": 240, "unit": "°"}
